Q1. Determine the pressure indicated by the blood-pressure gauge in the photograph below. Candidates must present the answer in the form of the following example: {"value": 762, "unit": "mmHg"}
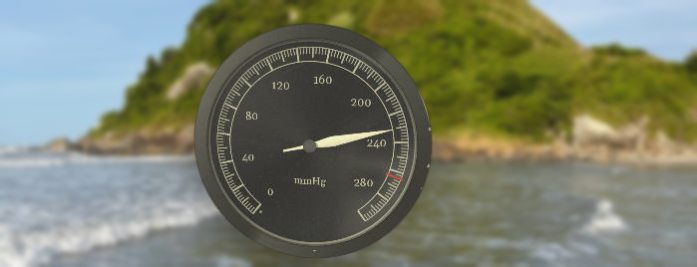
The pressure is {"value": 230, "unit": "mmHg"}
